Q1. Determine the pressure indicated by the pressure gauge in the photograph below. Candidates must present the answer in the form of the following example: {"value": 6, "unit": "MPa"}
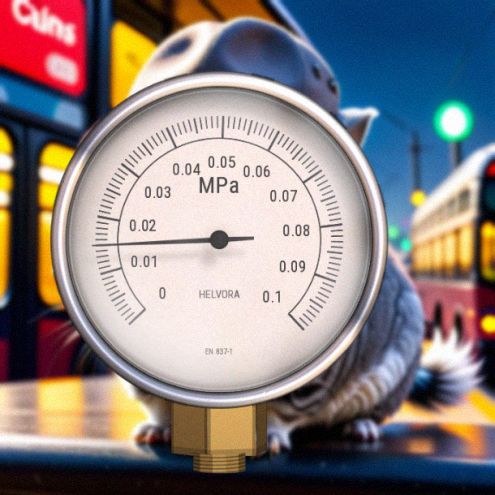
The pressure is {"value": 0.015, "unit": "MPa"}
